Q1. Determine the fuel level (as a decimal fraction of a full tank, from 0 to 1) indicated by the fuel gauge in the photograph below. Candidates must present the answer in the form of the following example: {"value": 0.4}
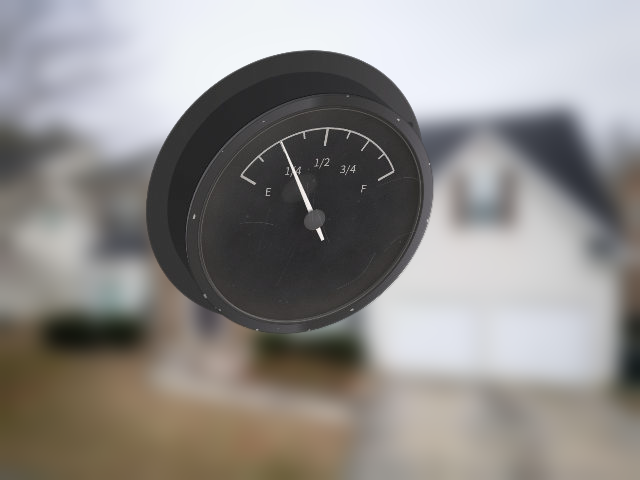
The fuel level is {"value": 0.25}
